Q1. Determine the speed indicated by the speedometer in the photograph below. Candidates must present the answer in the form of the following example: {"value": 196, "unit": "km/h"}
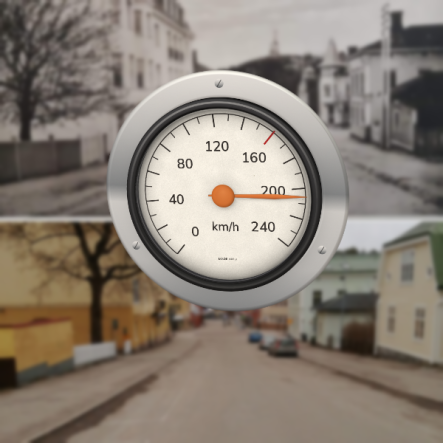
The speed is {"value": 205, "unit": "km/h"}
